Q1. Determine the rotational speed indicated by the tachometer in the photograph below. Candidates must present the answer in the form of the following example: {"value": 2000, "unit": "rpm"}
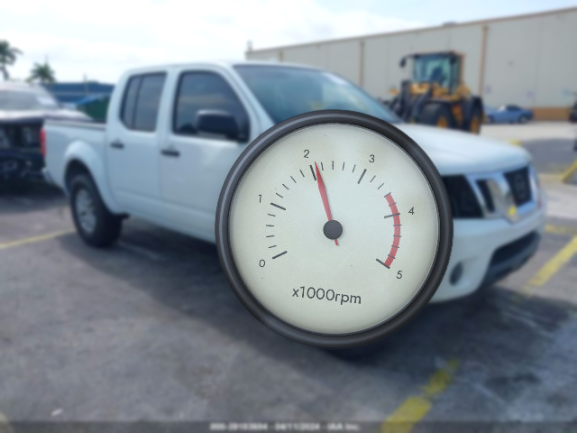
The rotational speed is {"value": 2100, "unit": "rpm"}
